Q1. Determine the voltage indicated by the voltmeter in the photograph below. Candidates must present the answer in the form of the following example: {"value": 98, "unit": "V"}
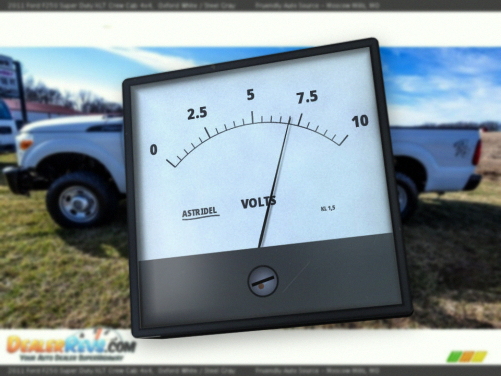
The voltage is {"value": 7, "unit": "V"}
